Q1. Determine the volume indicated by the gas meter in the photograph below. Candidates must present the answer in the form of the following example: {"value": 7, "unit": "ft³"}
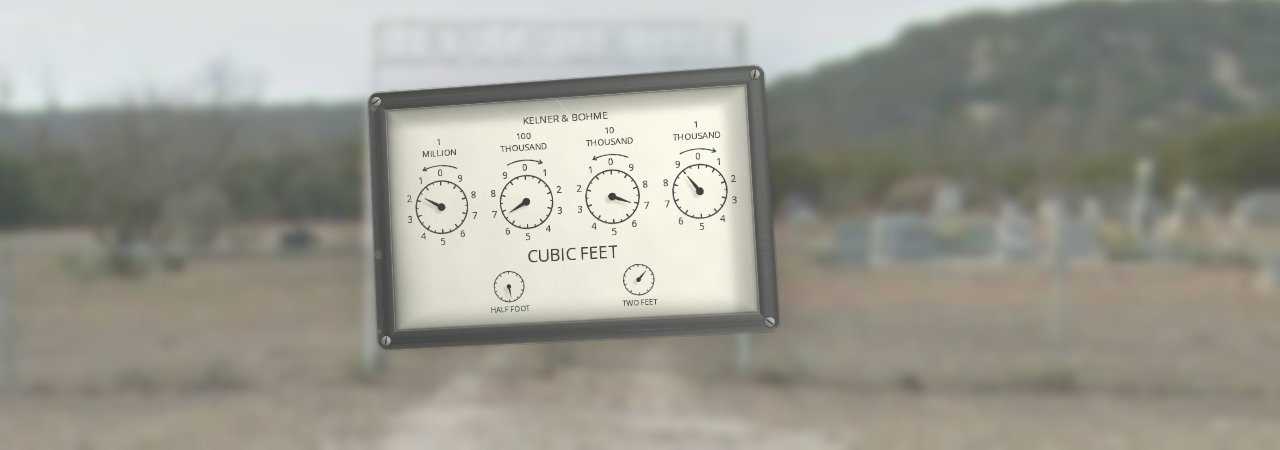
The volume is {"value": 166900, "unit": "ft³"}
